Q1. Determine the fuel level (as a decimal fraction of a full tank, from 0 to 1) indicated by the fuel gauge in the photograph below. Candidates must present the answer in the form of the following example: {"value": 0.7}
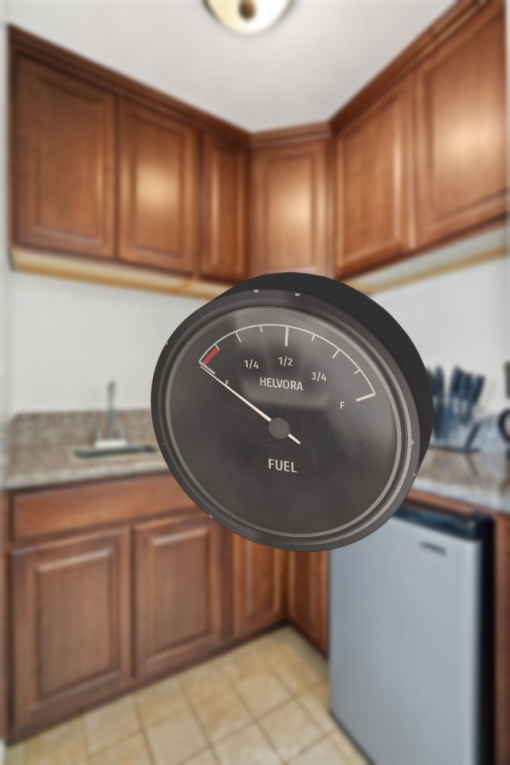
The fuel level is {"value": 0}
